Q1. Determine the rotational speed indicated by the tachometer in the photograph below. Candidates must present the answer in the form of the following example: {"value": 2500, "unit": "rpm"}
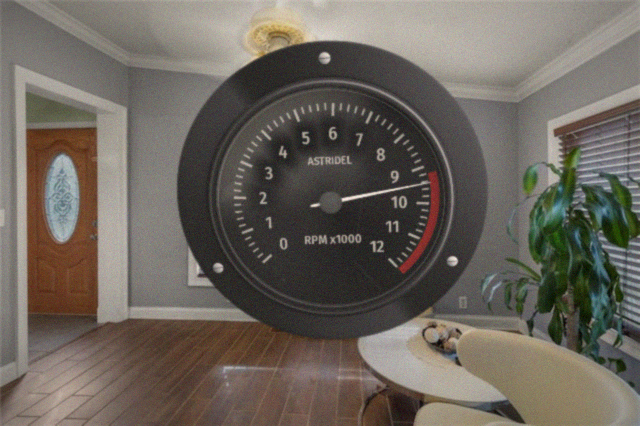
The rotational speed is {"value": 9400, "unit": "rpm"}
